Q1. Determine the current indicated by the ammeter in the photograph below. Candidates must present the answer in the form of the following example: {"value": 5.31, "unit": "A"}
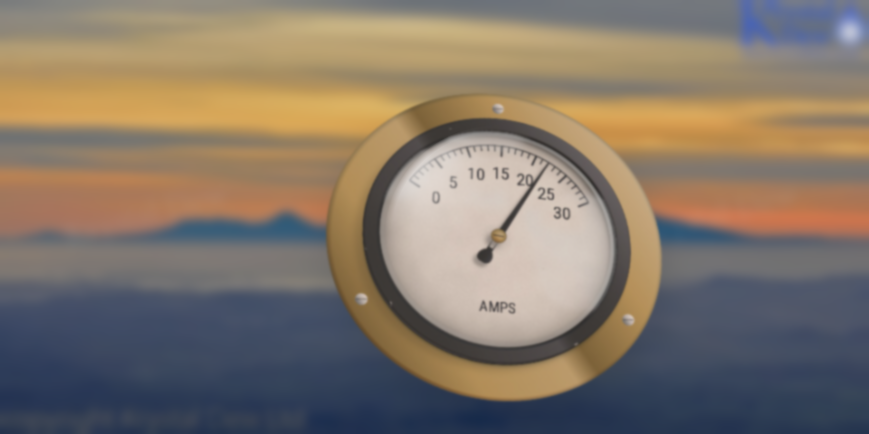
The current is {"value": 22, "unit": "A"}
